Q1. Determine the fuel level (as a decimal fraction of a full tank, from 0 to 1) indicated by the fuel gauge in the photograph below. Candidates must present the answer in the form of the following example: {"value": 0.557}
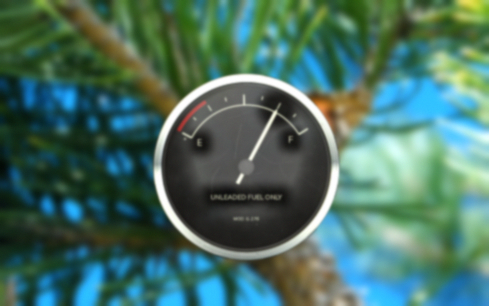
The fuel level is {"value": 0.75}
